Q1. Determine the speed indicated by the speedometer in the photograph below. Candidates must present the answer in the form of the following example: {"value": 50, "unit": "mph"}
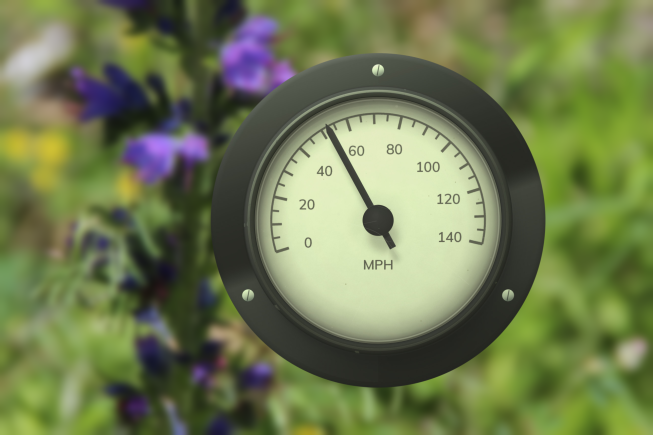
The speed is {"value": 52.5, "unit": "mph"}
